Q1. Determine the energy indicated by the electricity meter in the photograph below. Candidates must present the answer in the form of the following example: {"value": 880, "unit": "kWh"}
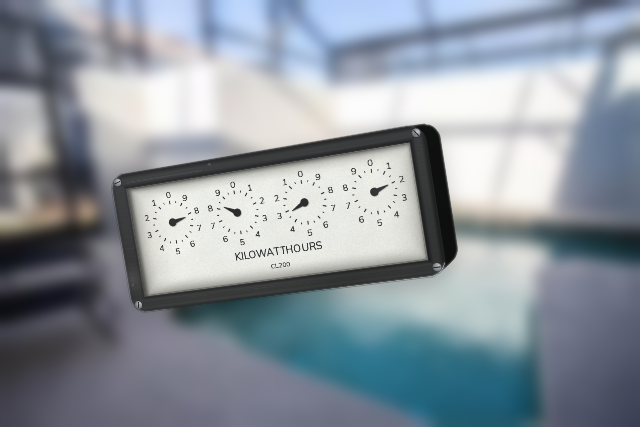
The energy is {"value": 7832, "unit": "kWh"}
